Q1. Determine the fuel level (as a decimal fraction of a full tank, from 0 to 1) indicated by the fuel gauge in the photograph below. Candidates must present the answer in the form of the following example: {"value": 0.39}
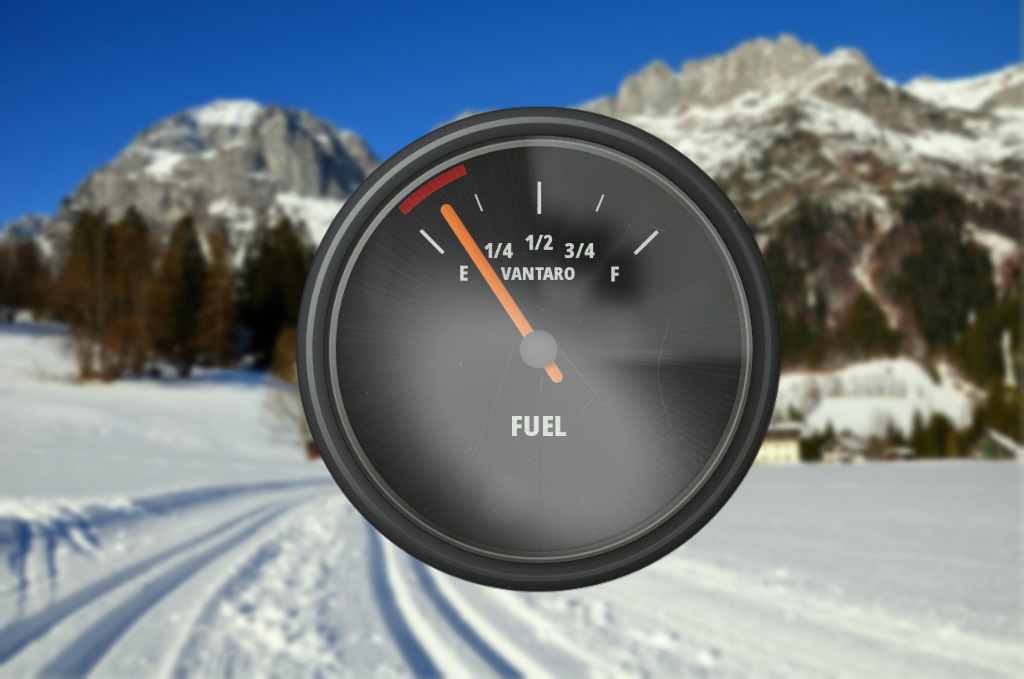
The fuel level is {"value": 0.125}
